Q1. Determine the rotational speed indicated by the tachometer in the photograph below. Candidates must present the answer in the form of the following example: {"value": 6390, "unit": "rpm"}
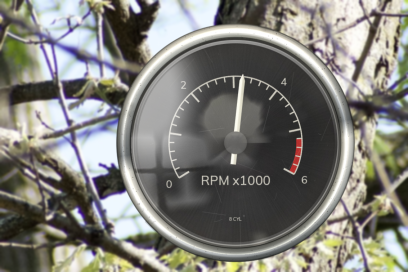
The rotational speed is {"value": 3200, "unit": "rpm"}
